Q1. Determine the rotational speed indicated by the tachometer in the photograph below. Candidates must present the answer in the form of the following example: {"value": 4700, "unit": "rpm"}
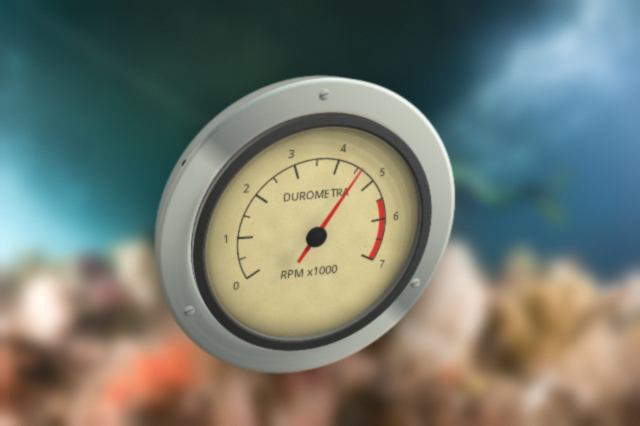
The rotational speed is {"value": 4500, "unit": "rpm"}
